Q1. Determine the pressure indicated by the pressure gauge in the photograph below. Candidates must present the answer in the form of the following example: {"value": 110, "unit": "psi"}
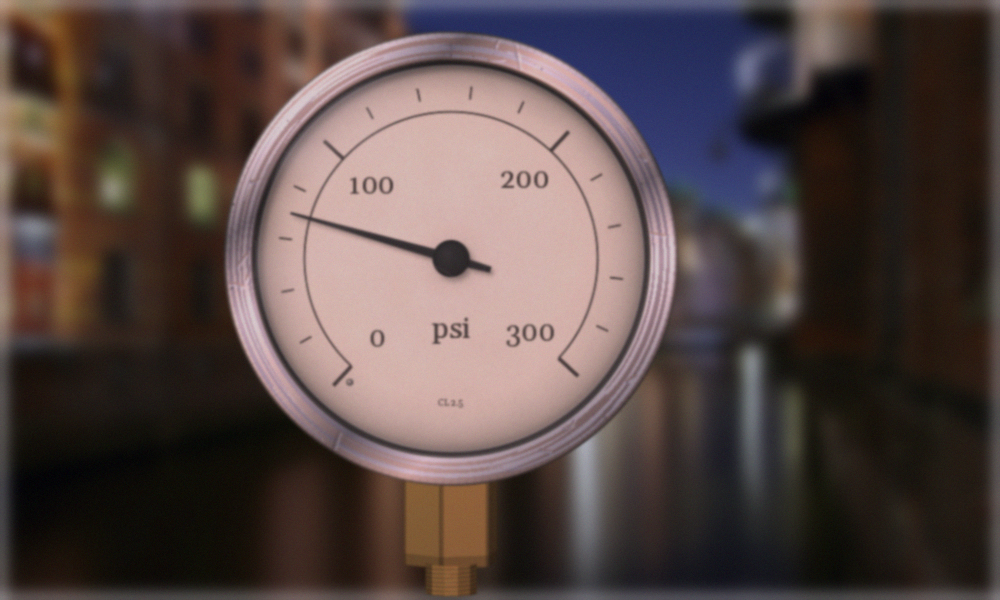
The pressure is {"value": 70, "unit": "psi"}
